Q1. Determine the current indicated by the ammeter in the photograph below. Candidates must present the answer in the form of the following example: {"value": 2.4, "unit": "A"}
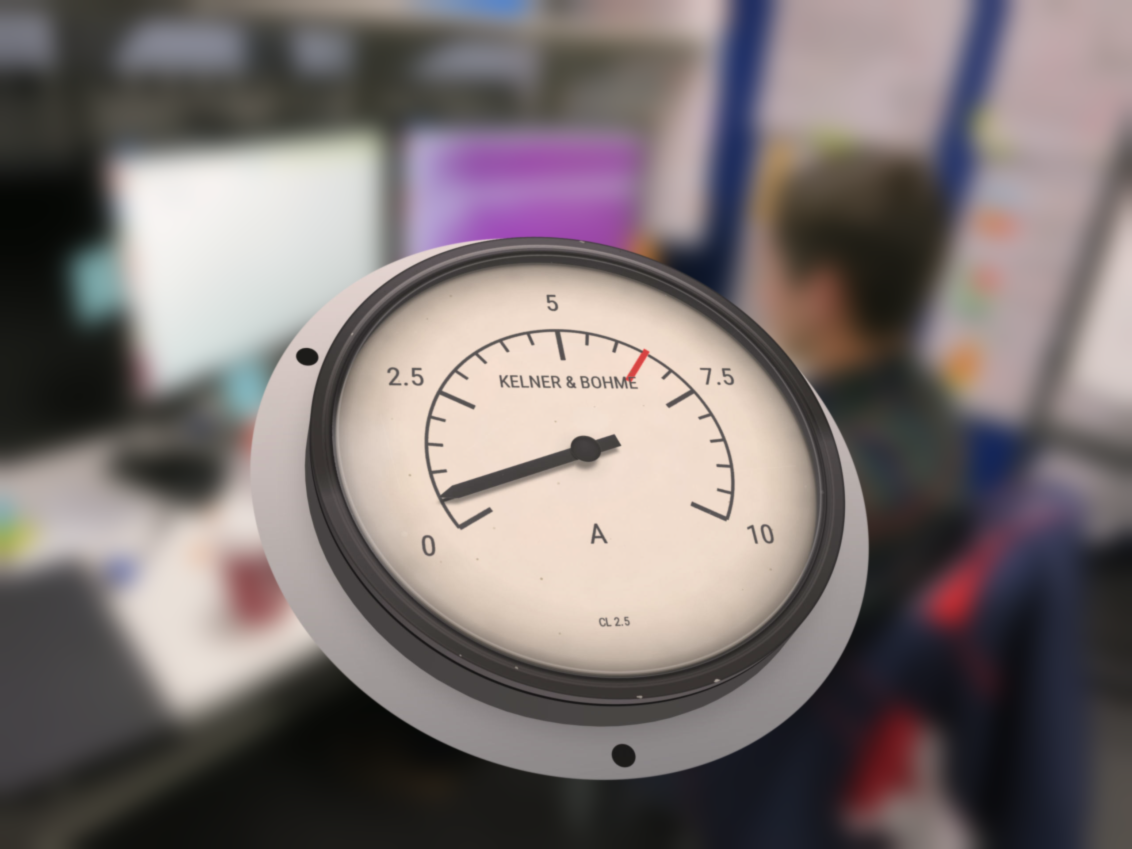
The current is {"value": 0.5, "unit": "A"}
